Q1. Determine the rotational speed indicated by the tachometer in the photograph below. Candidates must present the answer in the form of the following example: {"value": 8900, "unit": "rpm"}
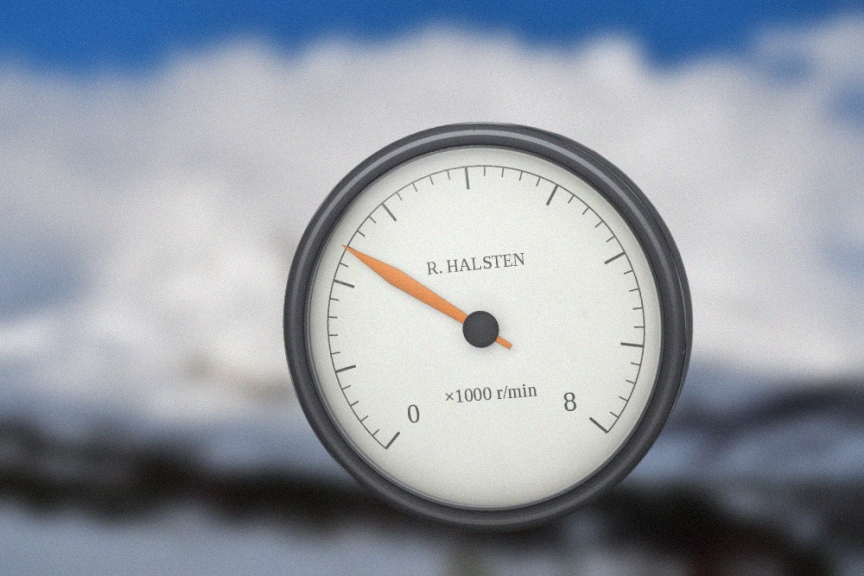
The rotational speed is {"value": 2400, "unit": "rpm"}
